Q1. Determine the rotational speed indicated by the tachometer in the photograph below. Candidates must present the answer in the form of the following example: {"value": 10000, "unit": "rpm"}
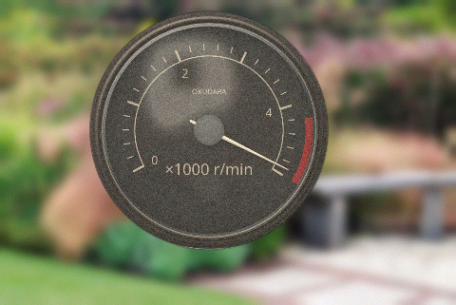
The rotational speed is {"value": 4900, "unit": "rpm"}
